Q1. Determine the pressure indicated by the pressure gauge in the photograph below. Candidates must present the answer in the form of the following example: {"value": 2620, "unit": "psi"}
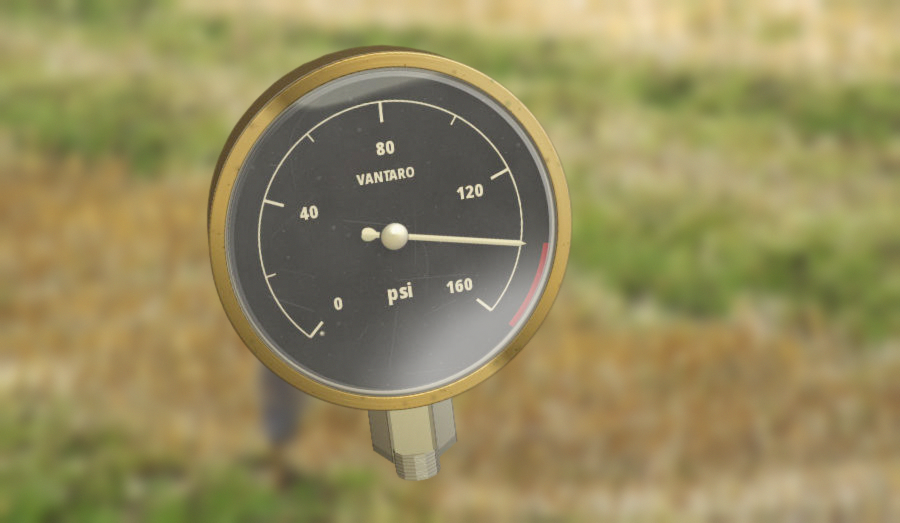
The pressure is {"value": 140, "unit": "psi"}
